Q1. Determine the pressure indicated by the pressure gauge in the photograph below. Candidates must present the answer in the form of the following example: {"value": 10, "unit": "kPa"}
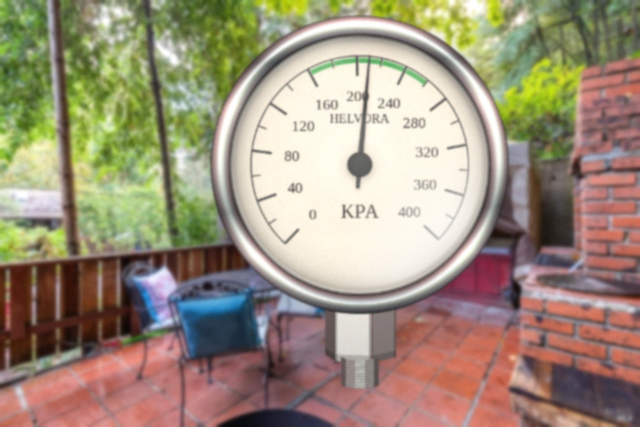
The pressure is {"value": 210, "unit": "kPa"}
